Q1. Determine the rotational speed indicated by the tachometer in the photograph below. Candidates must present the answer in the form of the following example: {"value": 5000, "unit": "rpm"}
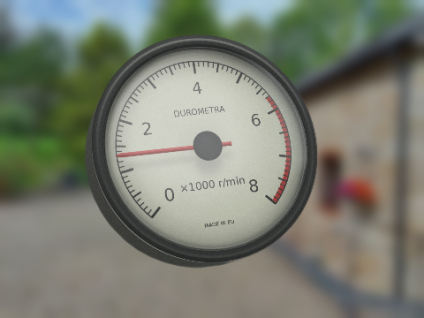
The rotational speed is {"value": 1300, "unit": "rpm"}
